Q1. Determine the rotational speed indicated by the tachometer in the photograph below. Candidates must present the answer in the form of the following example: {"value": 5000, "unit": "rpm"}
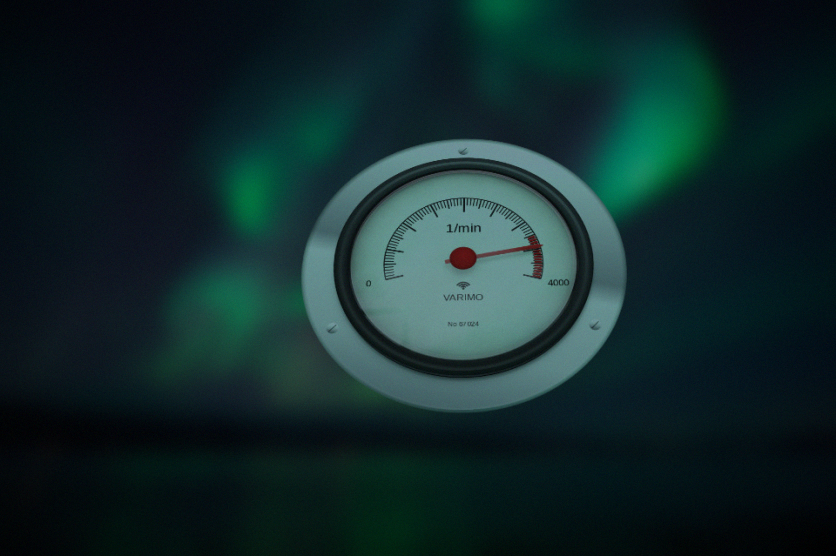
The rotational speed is {"value": 3500, "unit": "rpm"}
